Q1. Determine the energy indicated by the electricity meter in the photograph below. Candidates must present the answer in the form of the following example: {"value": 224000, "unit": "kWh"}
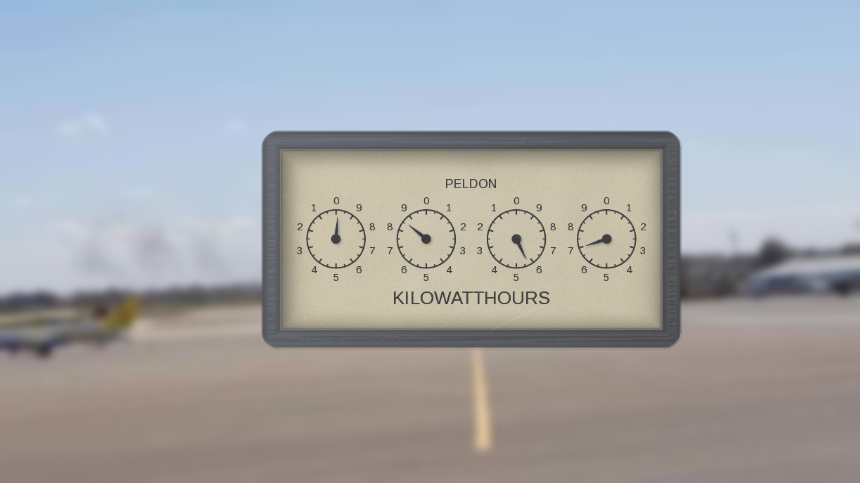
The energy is {"value": 9857, "unit": "kWh"}
